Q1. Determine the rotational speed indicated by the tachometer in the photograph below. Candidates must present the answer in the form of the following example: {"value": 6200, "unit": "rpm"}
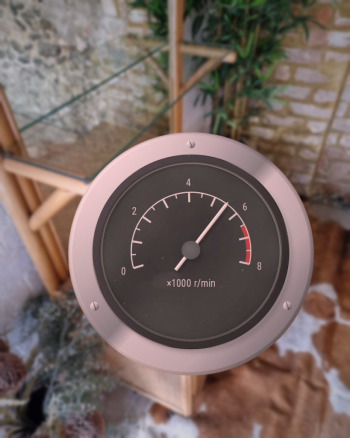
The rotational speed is {"value": 5500, "unit": "rpm"}
